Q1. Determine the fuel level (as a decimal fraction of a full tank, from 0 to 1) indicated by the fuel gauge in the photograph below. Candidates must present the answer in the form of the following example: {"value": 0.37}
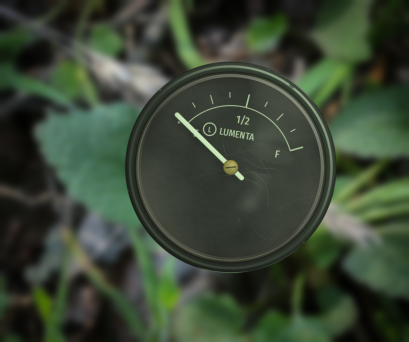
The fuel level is {"value": 0}
